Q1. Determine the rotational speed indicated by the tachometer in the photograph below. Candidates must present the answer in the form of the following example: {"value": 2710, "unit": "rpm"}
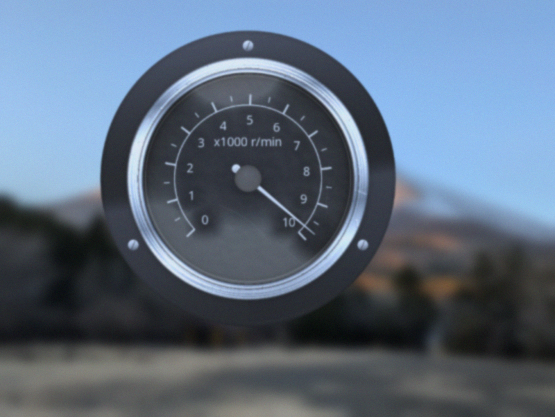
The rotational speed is {"value": 9750, "unit": "rpm"}
